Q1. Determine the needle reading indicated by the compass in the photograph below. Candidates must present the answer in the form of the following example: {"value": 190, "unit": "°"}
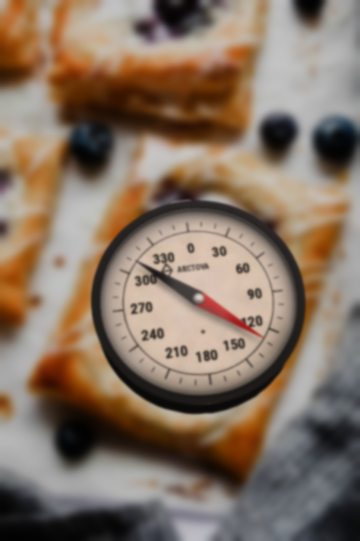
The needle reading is {"value": 130, "unit": "°"}
